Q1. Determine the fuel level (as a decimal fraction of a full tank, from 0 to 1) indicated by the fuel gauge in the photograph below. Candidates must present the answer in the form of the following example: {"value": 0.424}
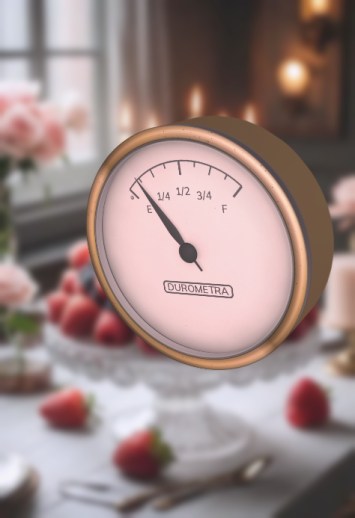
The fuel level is {"value": 0.125}
